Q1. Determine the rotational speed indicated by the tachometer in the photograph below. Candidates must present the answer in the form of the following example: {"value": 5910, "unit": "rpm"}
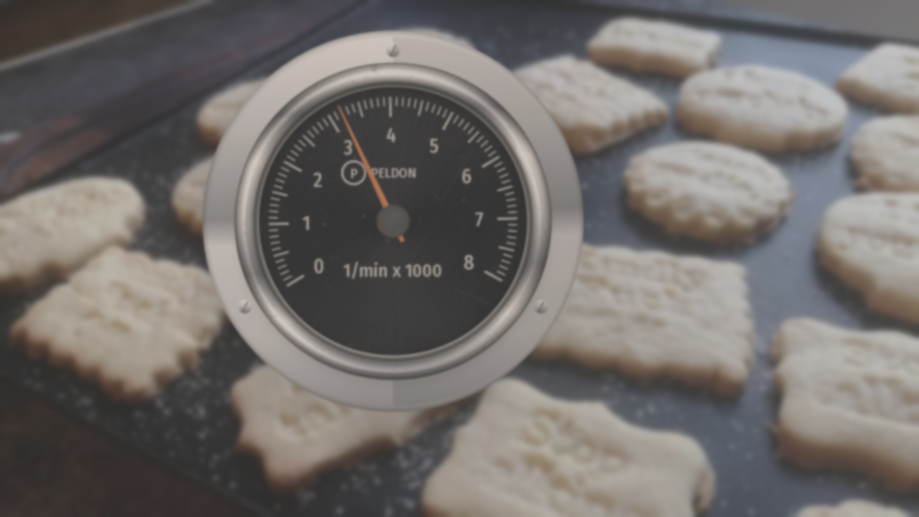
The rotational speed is {"value": 3200, "unit": "rpm"}
